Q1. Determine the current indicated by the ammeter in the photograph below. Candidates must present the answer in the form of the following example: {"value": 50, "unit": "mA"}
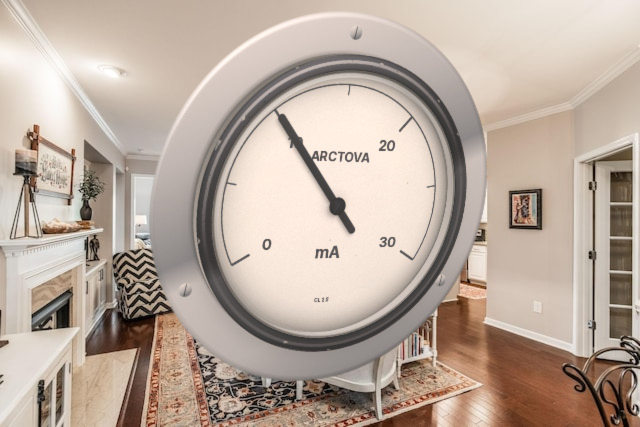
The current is {"value": 10, "unit": "mA"}
